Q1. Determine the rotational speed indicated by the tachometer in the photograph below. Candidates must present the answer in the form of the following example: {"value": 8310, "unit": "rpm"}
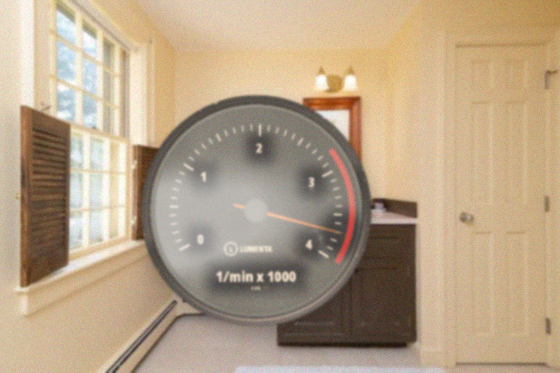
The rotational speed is {"value": 3700, "unit": "rpm"}
